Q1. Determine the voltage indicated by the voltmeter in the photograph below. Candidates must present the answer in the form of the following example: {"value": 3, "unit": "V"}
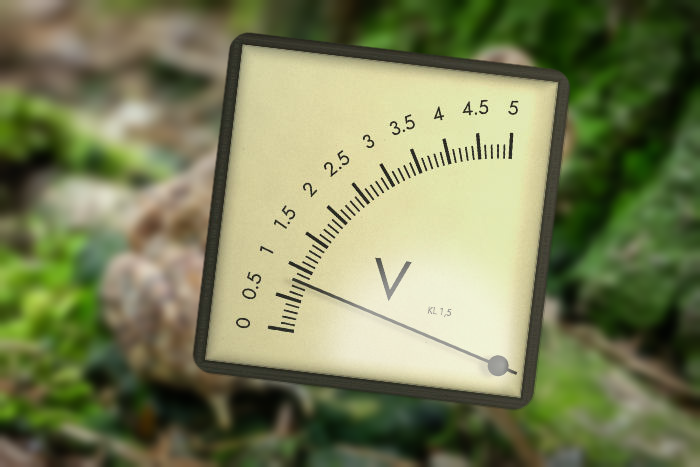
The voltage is {"value": 0.8, "unit": "V"}
